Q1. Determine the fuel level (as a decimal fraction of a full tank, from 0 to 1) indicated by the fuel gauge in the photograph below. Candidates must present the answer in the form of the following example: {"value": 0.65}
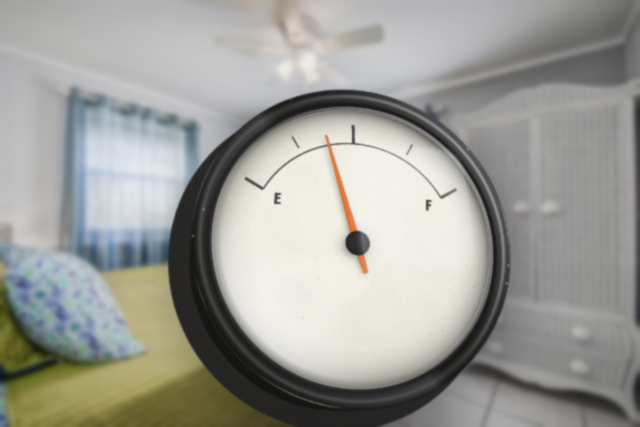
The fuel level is {"value": 0.375}
